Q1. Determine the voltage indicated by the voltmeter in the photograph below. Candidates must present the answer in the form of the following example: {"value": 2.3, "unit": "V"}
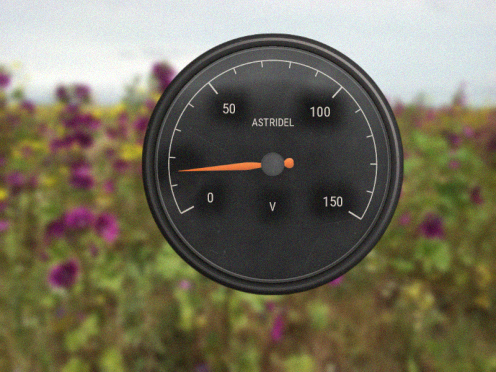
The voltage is {"value": 15, "unit": "V"}
